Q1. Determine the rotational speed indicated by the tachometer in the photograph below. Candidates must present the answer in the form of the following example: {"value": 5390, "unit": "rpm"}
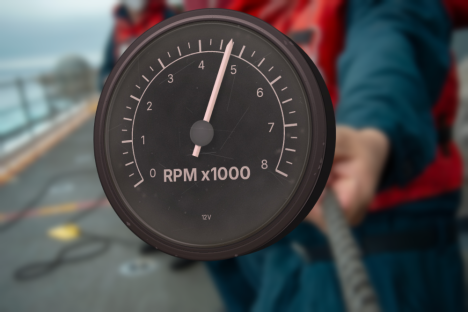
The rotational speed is {"value": 4750, "unit": "rpm"}
